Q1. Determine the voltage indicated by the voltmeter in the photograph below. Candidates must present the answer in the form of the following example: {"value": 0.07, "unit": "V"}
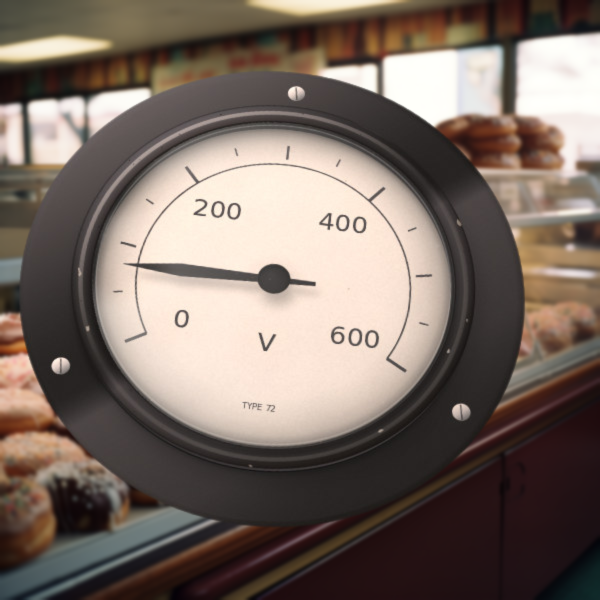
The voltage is {"value": 75, "unit": "V"}
